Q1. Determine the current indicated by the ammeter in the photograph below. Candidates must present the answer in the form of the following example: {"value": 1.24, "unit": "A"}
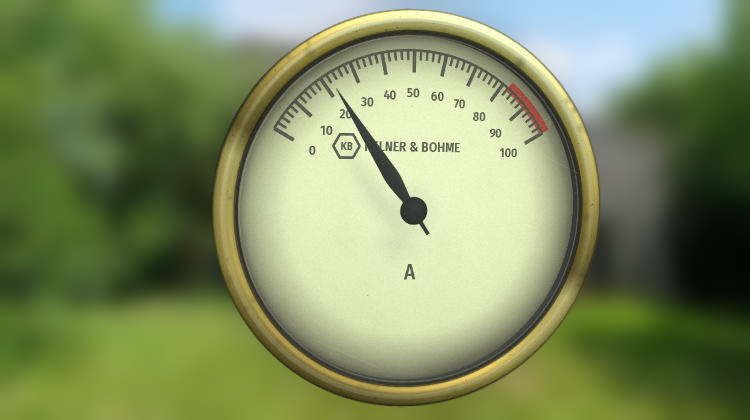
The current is {"value": 22, "unit": "A"}
